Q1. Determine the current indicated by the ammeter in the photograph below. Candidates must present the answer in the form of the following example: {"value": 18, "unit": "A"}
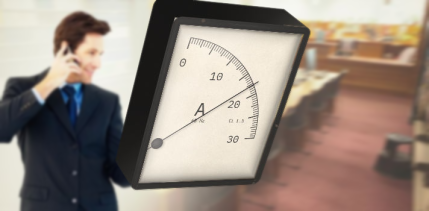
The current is {"value": 17.5, "unit": "A"}
